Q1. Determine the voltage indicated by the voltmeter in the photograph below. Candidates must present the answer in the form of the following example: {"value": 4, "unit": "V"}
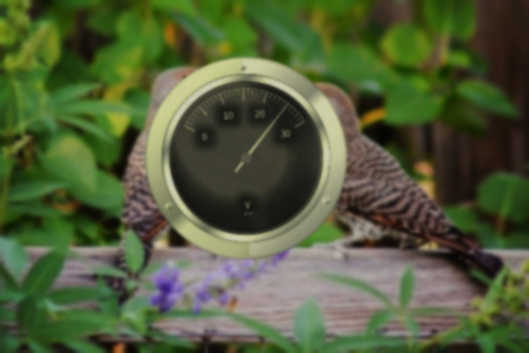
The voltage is {"value": 25, "unit": "V"}
